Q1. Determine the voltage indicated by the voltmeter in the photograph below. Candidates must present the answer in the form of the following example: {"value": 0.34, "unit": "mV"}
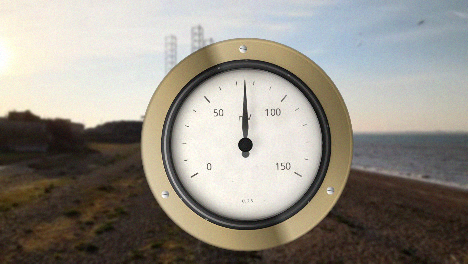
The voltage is {"value": 75, "unit": "mV"}
